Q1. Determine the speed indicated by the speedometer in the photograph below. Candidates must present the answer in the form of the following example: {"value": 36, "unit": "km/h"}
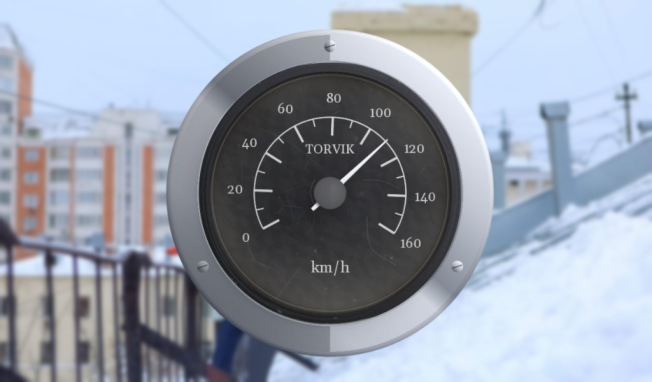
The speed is {"value": 110, "unit": "km/h"}
